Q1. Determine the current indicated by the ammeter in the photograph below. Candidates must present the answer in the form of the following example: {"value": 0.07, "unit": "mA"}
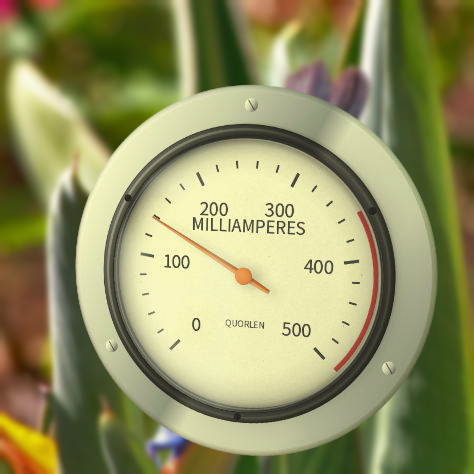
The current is {"value": 140, "unit": "mA"}
